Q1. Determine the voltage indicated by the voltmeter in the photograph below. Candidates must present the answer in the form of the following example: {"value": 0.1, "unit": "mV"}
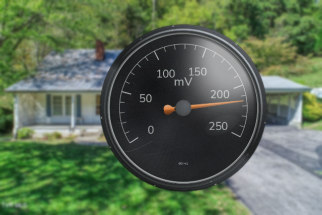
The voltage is {"value": 215, "unit": "mV"}
